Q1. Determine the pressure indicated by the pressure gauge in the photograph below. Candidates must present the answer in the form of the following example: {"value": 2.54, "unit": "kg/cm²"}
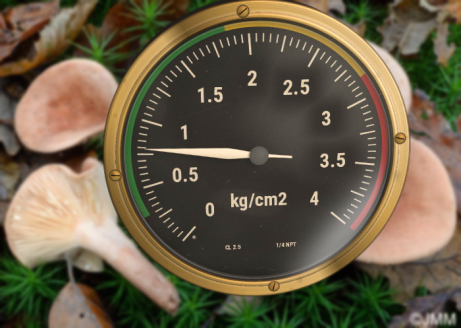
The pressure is {"value": 0.8, "unit": "kg/cm²"}
